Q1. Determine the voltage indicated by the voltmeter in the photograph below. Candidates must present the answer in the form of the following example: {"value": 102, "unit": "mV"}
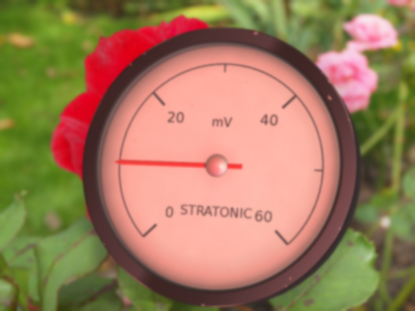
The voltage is {"value": 10, "unit": "mV"}
